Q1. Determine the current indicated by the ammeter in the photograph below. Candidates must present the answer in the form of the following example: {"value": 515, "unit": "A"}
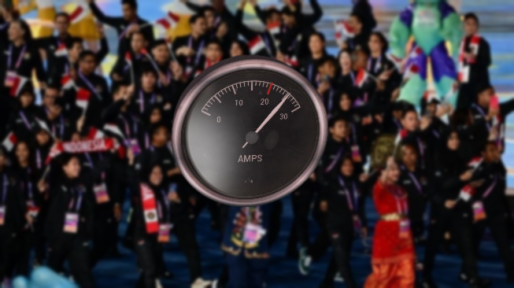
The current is {"value": 25, "unit": "A"}
